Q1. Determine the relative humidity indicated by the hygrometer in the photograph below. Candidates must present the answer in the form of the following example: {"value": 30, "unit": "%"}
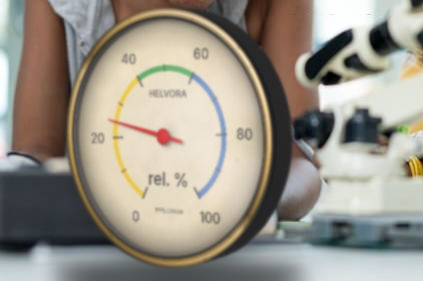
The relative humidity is {"value": 25, "unit": "%"}
